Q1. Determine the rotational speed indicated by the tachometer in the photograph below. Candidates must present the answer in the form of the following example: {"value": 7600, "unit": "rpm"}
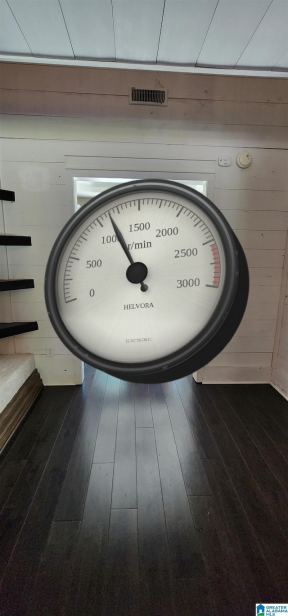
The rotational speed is {"value": 1150, "unit": "rpm"}
